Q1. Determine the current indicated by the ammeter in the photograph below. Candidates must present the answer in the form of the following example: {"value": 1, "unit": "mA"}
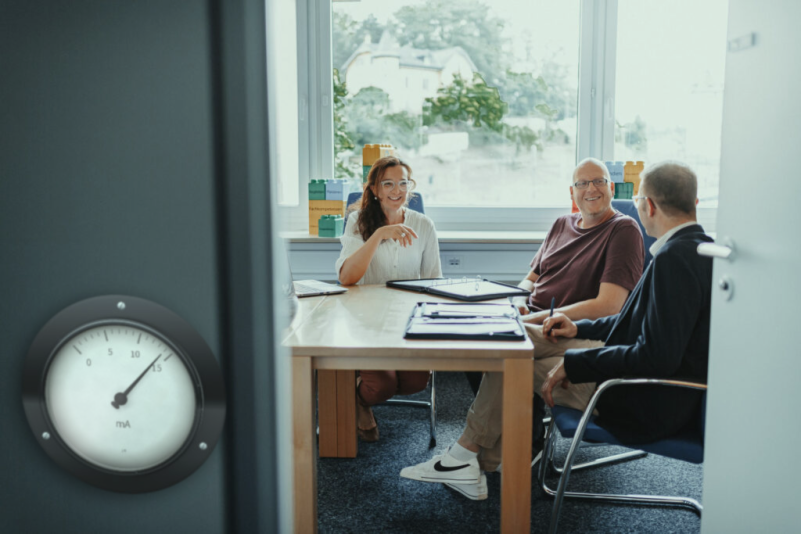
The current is {"value": 14, "unit": "mA"}
